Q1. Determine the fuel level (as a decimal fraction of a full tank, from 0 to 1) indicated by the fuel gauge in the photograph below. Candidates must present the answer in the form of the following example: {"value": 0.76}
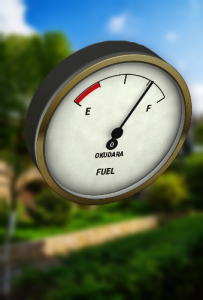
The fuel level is {"value": 0.75}
